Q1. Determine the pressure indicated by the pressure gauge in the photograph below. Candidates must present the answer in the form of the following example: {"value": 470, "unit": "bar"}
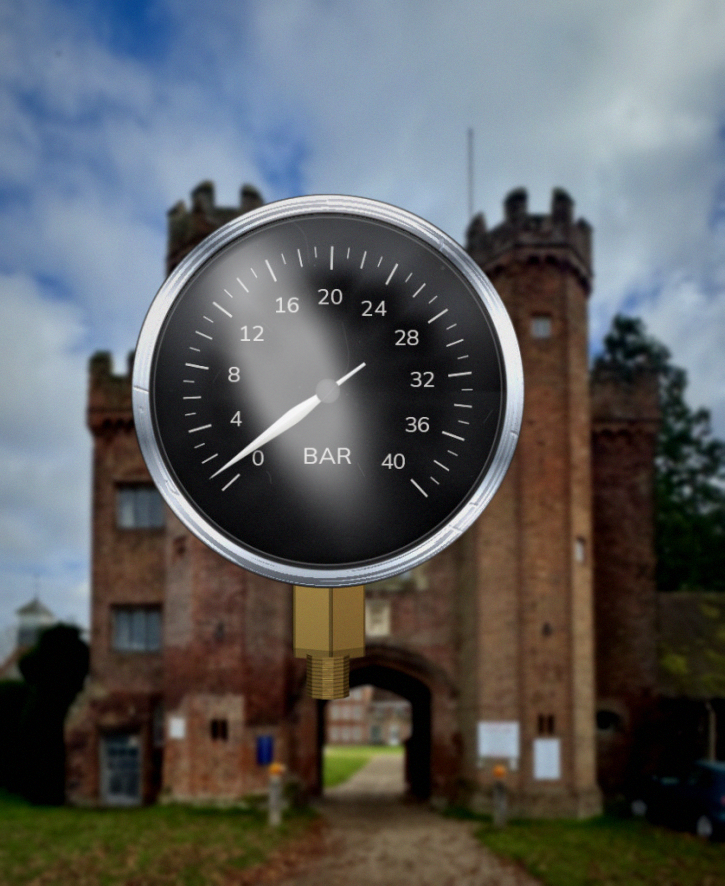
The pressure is {"value": 1, "unit": "bar"}
